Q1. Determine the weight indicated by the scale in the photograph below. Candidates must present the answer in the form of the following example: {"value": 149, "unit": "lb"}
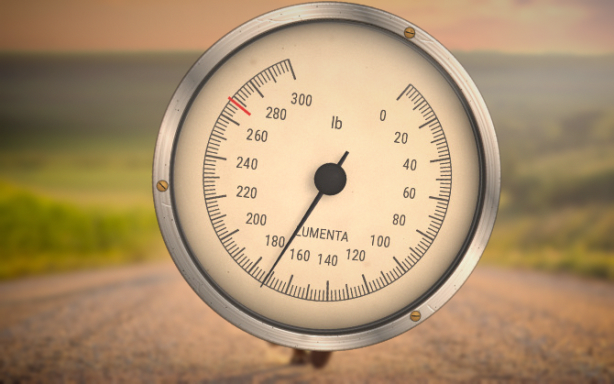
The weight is {"value": 172, "unit": "lb"}
